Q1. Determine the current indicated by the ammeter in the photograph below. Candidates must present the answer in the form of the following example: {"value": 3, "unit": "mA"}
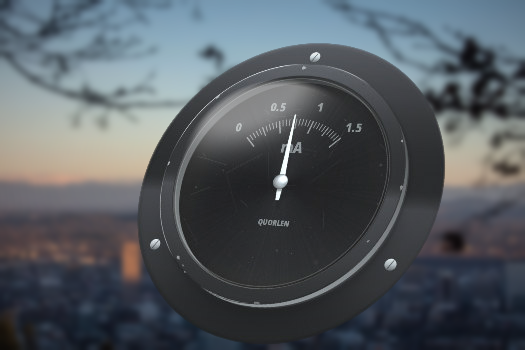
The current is {"value": 0.75, "unit": "mA"}
